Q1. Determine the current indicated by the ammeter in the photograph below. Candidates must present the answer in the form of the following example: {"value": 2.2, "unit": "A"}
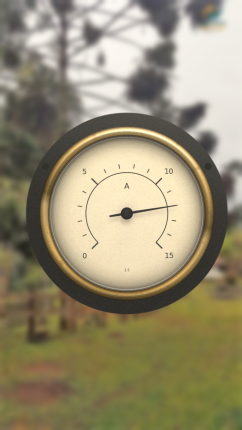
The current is {"value": 12, "unit": "A"}
